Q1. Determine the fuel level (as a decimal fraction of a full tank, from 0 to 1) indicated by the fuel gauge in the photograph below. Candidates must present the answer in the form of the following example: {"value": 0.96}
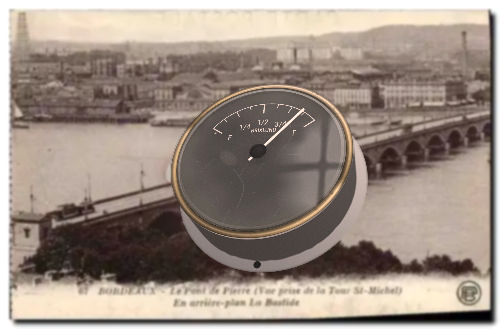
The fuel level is {"value": 0.875}
